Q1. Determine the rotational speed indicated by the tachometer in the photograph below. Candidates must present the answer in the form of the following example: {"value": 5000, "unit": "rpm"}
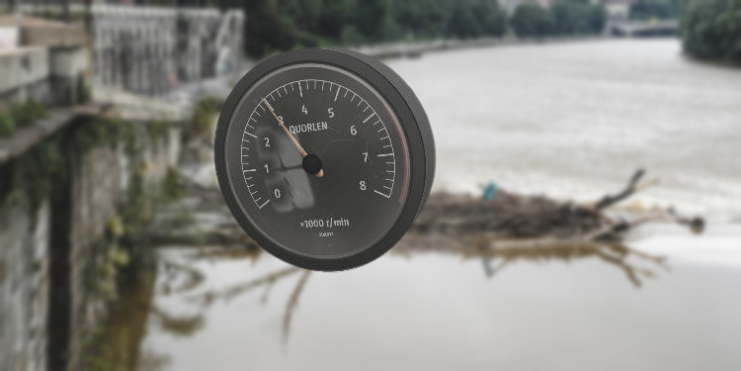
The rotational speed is {"value": 3000, "unit": "rpm"}
